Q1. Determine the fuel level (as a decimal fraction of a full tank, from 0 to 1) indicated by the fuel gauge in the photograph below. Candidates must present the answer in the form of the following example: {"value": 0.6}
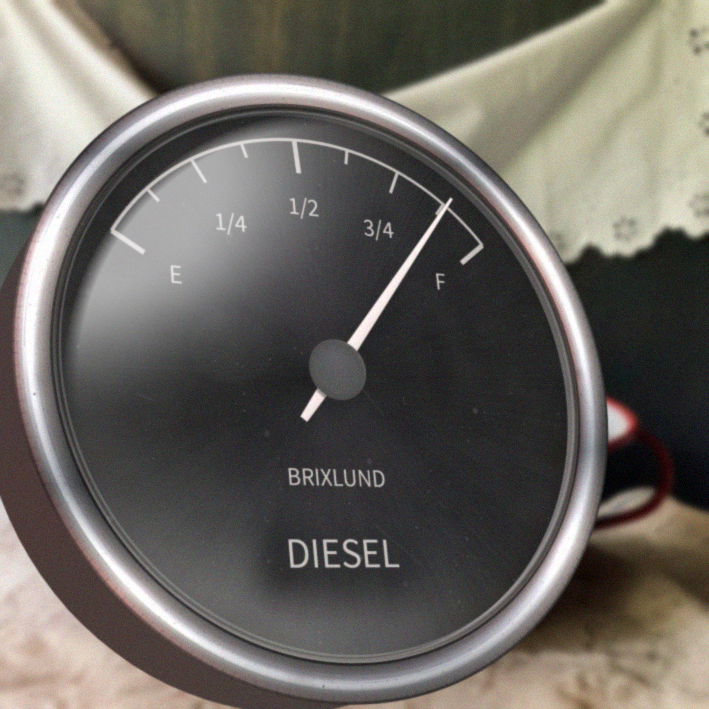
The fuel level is {"value": 0.875}
